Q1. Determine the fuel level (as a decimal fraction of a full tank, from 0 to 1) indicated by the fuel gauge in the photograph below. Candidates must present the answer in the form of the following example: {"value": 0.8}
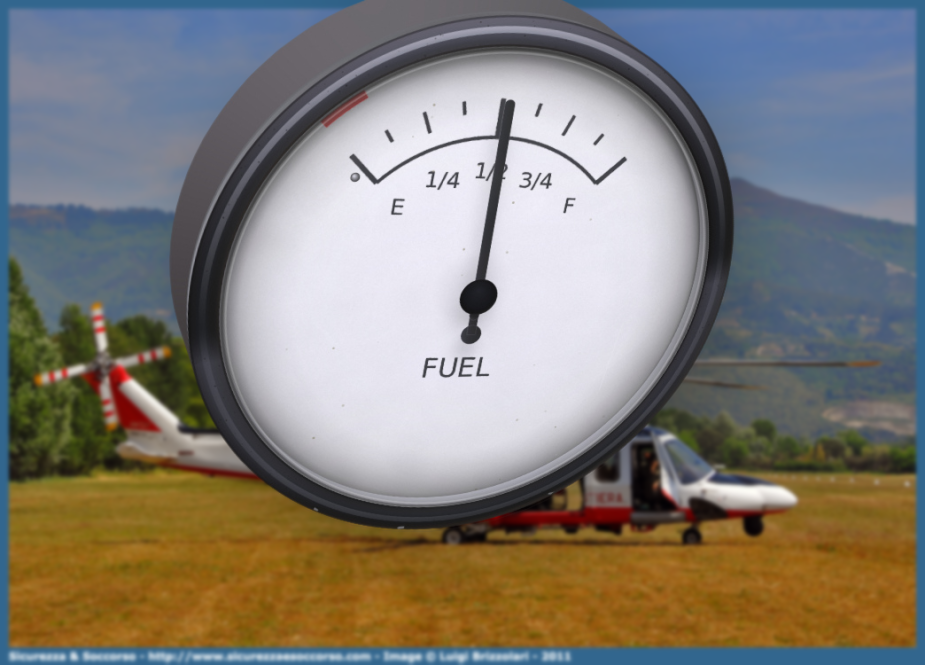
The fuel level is {"value": 0.5}
